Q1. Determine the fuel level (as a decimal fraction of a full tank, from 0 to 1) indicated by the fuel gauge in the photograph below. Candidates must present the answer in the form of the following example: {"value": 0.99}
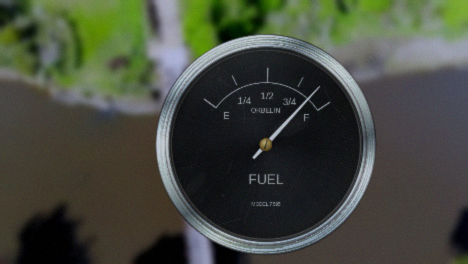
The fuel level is {"value": 0.875}
